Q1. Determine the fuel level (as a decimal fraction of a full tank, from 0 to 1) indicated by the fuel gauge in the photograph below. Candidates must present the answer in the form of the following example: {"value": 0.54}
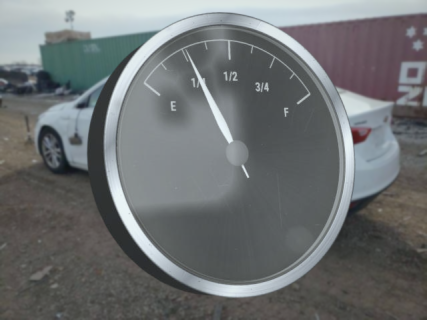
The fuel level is {"value": 0.25}
